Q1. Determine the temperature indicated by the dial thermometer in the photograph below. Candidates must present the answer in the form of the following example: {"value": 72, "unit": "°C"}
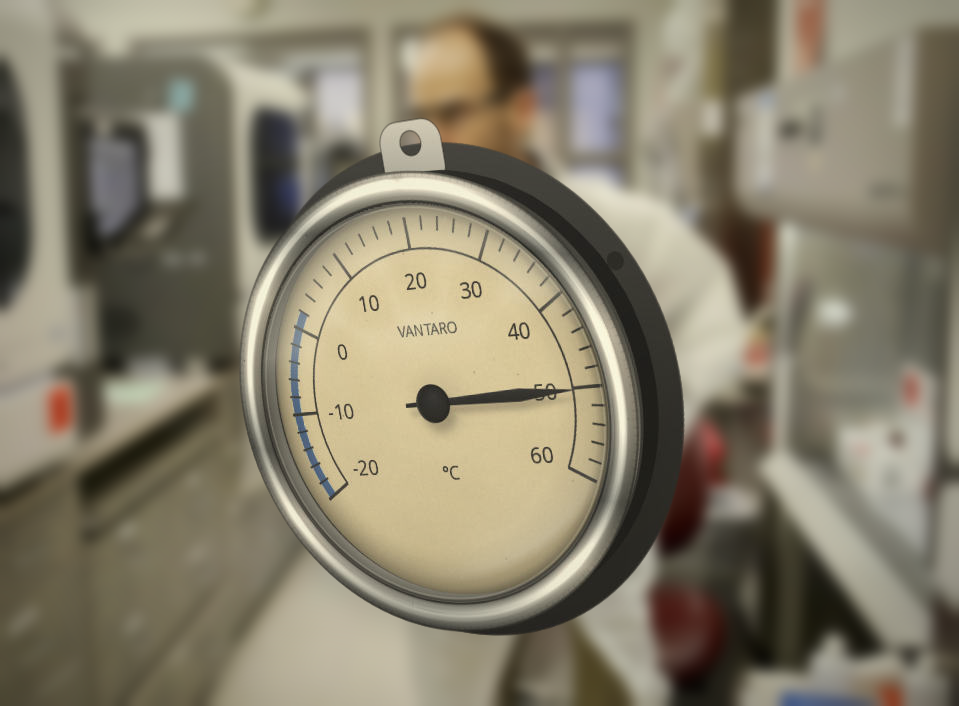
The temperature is {"value": 50, "unit": "°C"}
